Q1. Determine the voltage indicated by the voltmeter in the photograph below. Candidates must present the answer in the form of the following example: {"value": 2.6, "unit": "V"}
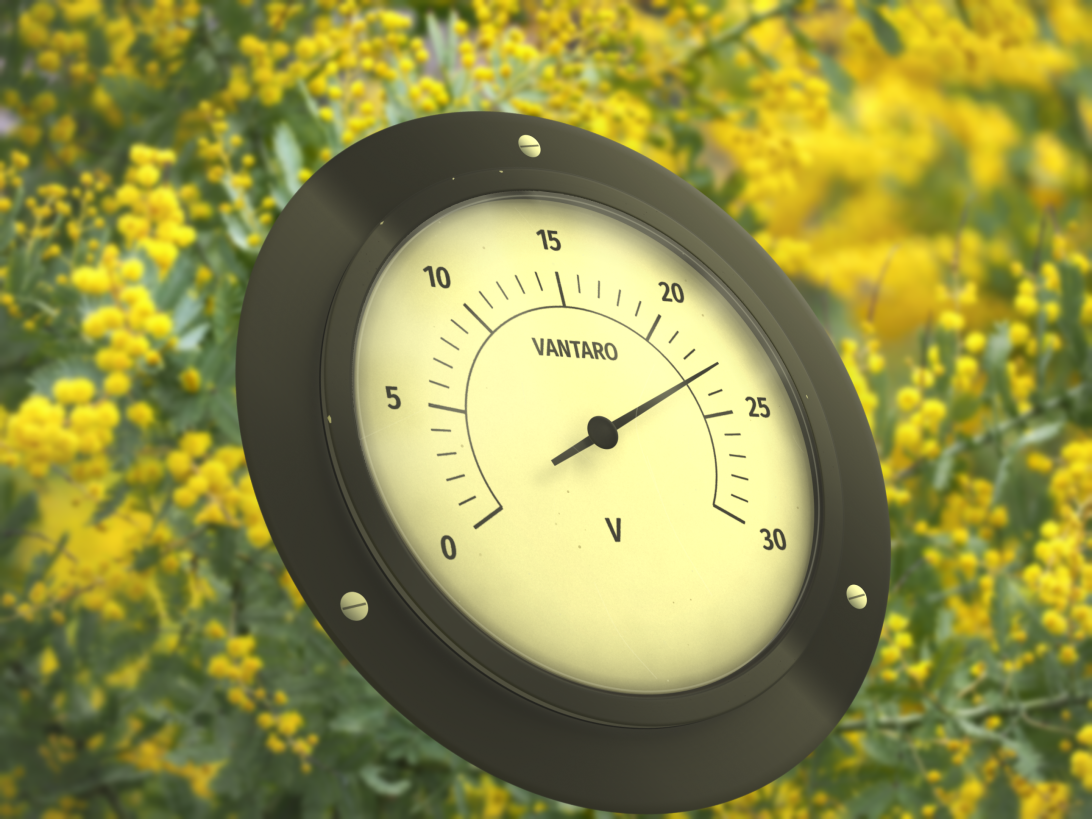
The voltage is {"value": 23, "unit": "V"}
